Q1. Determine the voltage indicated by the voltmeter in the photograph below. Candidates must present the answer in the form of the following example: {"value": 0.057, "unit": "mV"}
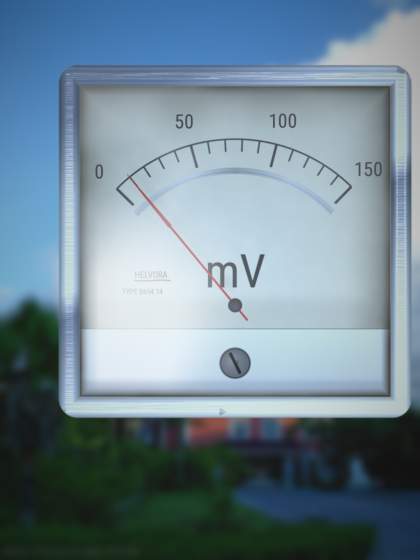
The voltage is {"value": 10, "unit": "mV"}
